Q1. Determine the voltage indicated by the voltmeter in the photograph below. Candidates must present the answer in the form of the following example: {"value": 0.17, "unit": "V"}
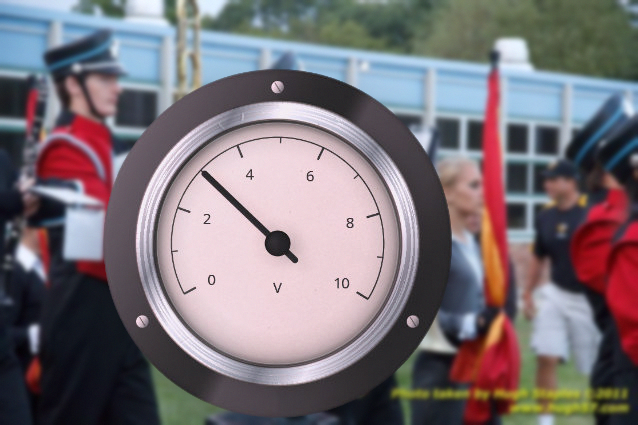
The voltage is {"value": 3, "unit": "V"}
